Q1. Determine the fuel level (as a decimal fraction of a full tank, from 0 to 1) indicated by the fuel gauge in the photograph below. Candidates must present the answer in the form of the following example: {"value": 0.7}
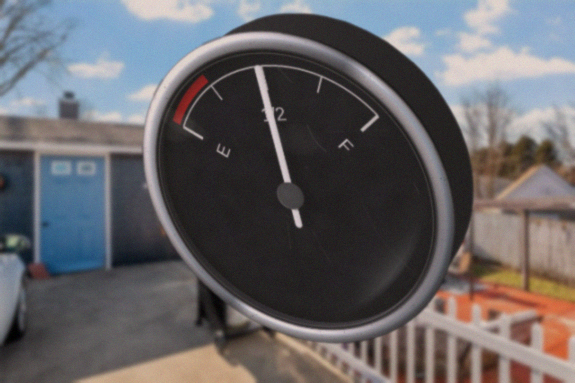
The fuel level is {"value": 0.5}
